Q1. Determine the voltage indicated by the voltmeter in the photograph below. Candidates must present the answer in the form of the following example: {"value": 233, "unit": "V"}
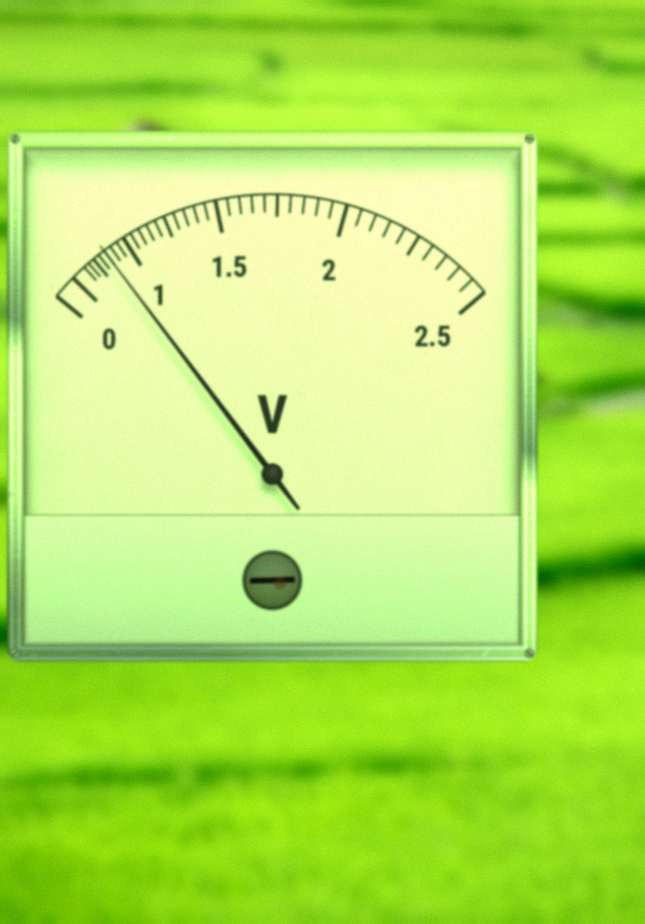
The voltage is {"value": 0.85, "unit": "V"}
